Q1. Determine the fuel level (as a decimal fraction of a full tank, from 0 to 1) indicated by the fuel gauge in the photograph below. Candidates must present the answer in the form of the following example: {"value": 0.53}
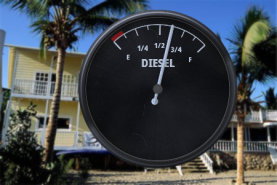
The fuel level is {"value": 0.625}
